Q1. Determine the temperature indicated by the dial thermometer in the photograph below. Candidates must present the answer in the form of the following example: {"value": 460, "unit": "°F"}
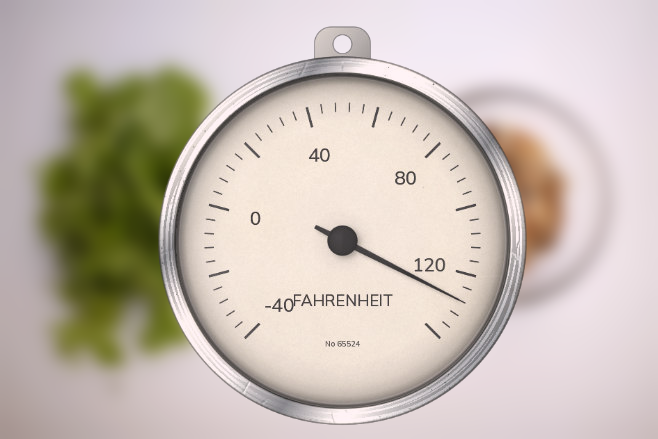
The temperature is {"value": 128, "unit": "°F"}
